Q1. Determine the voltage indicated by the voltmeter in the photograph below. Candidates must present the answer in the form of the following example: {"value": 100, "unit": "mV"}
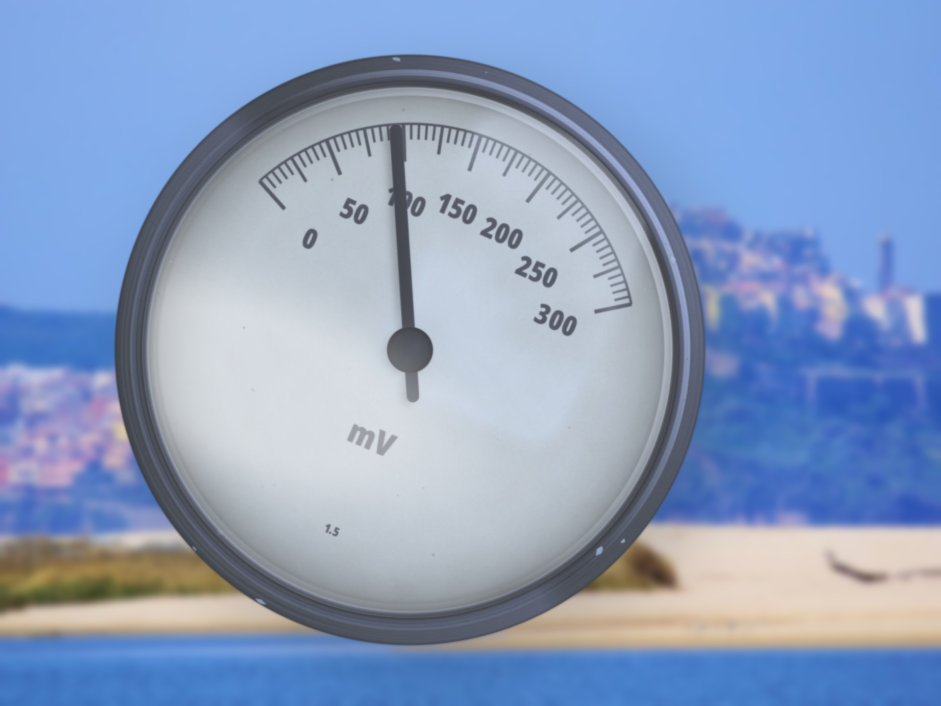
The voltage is {"value": 95, "unit": "mV"}
